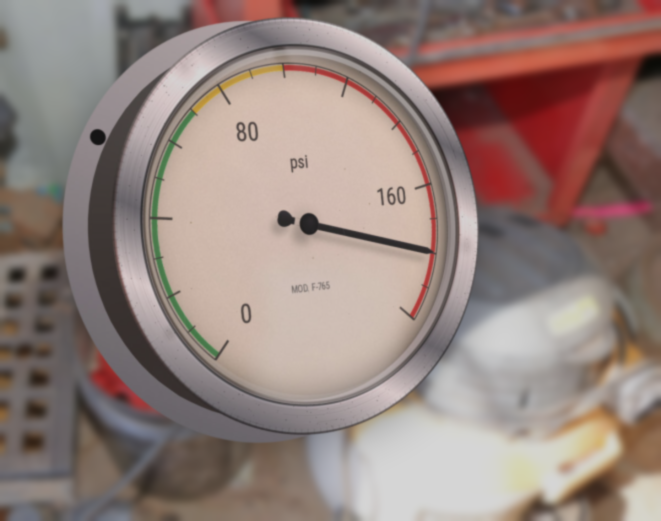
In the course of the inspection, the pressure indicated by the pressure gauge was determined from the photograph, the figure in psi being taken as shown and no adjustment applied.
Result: 180 psi
